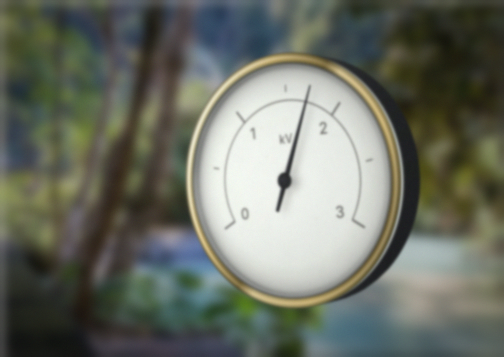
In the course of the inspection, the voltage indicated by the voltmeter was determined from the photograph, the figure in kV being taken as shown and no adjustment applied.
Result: 1.75 kV
